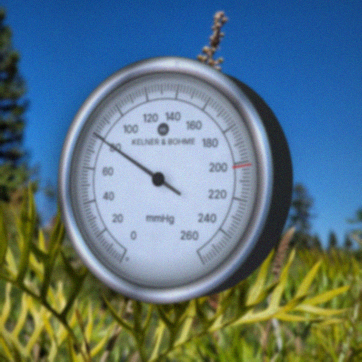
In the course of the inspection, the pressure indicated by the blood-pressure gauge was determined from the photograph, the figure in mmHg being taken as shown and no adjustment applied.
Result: 80 mmHg
